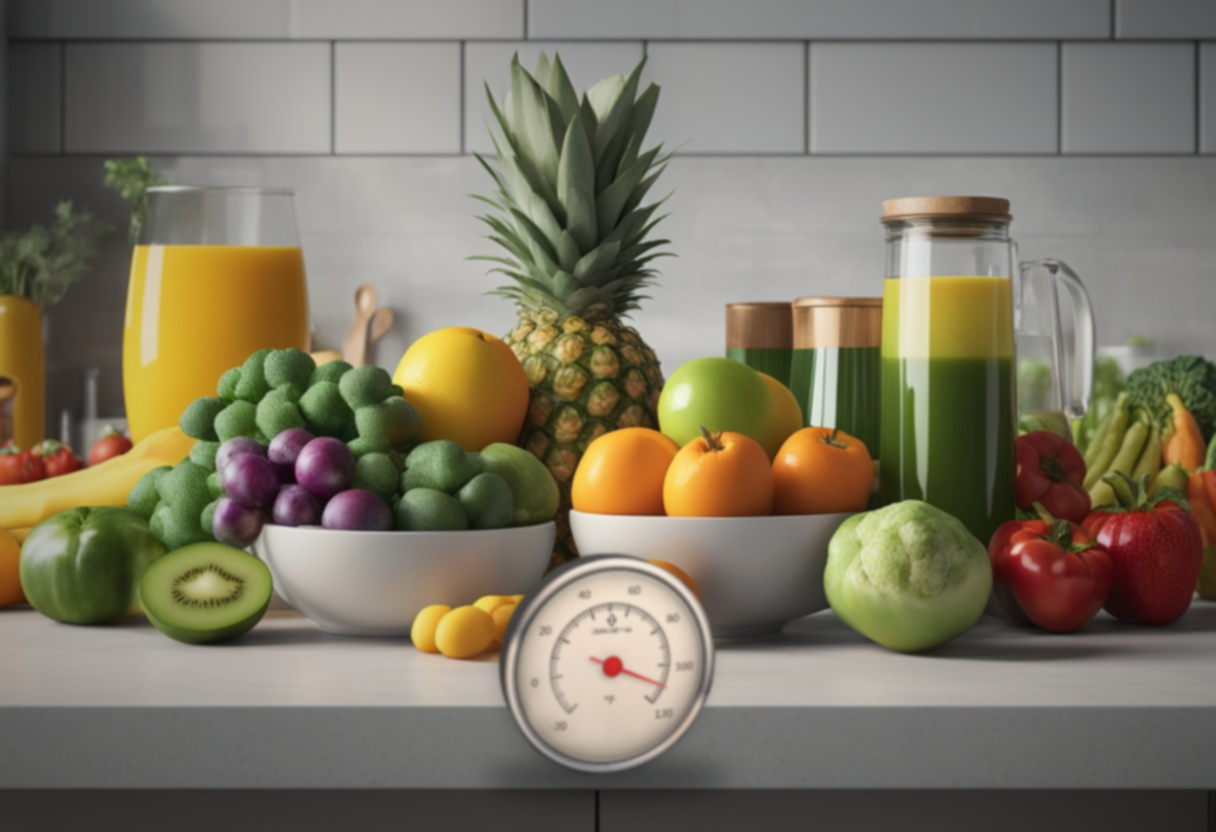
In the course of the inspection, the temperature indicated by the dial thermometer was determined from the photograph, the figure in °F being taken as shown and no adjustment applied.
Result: 110 °F
